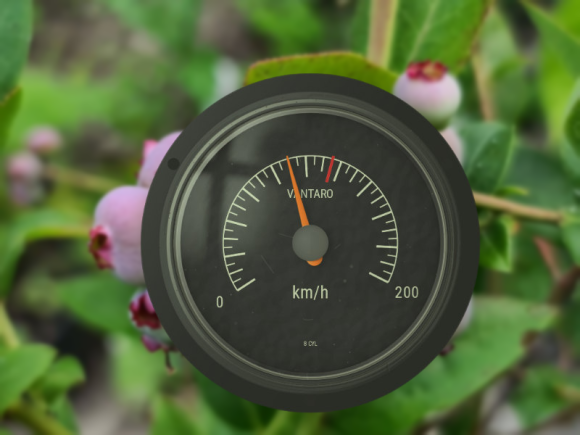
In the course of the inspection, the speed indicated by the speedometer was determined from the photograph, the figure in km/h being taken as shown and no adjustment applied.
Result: 90 km/h
